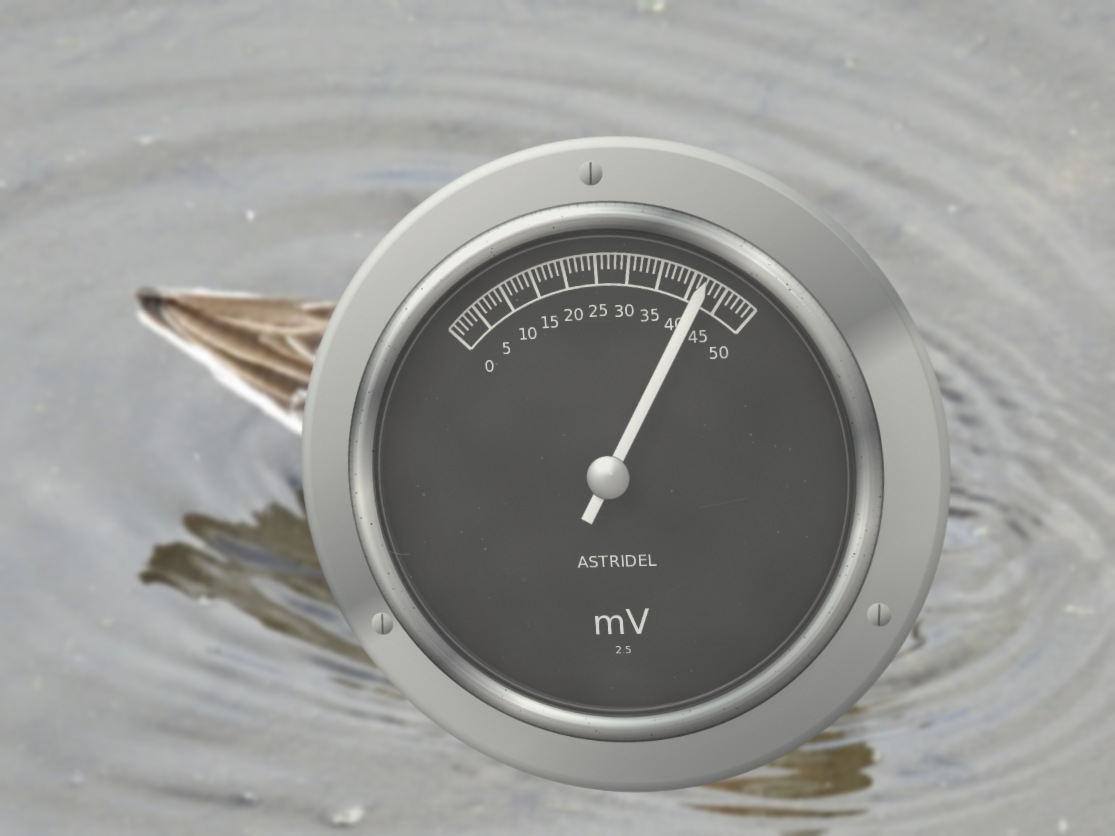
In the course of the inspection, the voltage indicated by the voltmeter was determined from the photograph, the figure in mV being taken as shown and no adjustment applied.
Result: 42 mV
